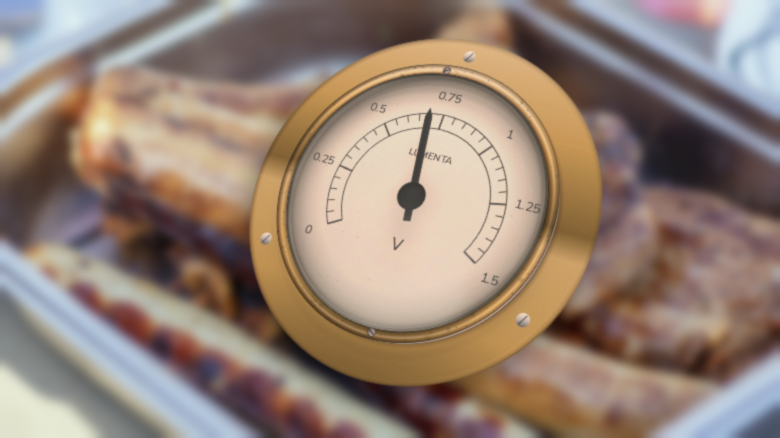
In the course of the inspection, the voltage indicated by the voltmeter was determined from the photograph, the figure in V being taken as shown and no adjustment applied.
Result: 0.7 V
